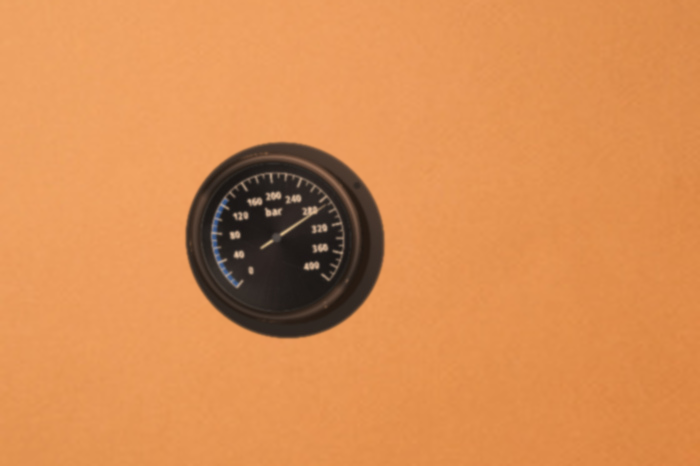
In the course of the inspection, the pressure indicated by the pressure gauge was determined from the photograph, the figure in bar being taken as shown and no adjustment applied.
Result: 290 bar
